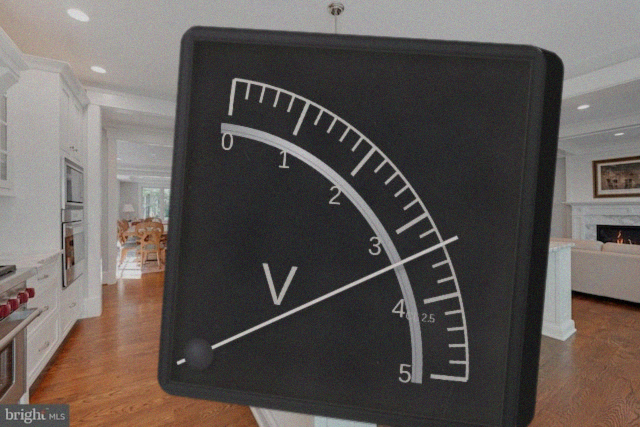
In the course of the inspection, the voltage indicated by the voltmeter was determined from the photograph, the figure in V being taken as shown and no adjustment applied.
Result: 3.4 V
